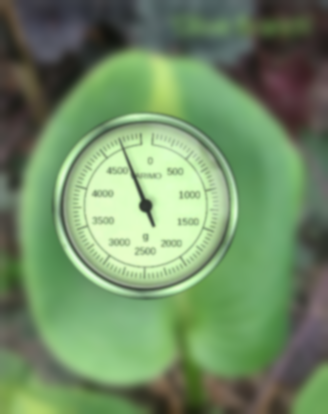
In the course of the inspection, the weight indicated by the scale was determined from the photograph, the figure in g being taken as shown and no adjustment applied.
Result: 4750 g
